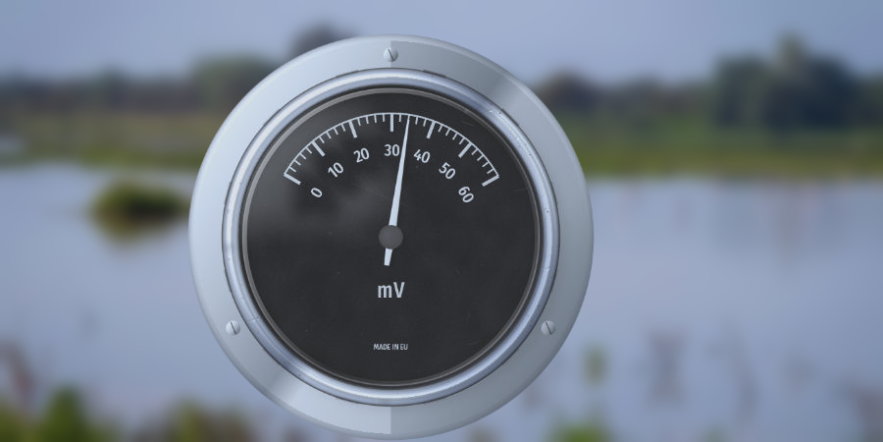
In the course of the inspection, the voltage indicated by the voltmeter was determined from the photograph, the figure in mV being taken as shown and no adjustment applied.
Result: 34 mV
